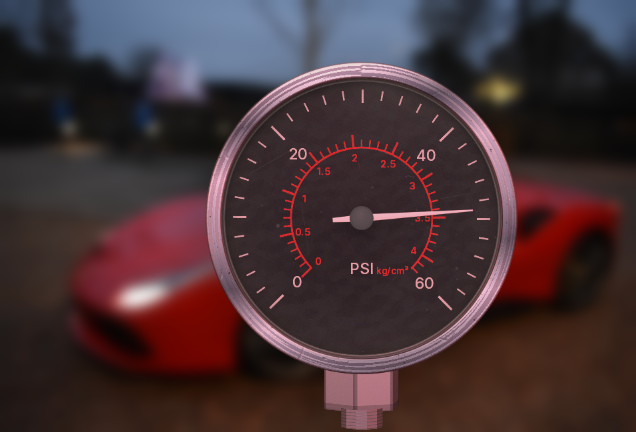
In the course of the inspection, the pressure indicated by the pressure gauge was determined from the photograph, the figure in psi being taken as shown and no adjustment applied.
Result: 49 psi
